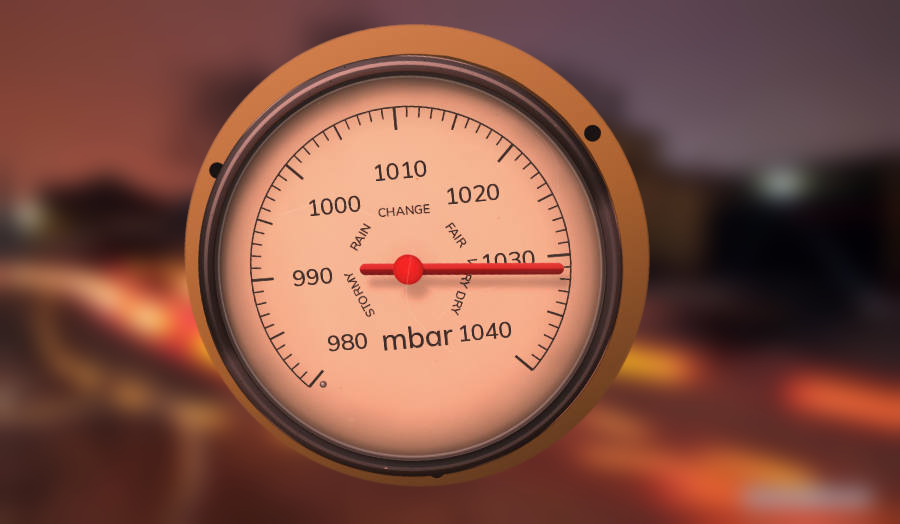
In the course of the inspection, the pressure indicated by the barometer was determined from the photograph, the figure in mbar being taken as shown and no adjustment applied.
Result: 1031 mbar
